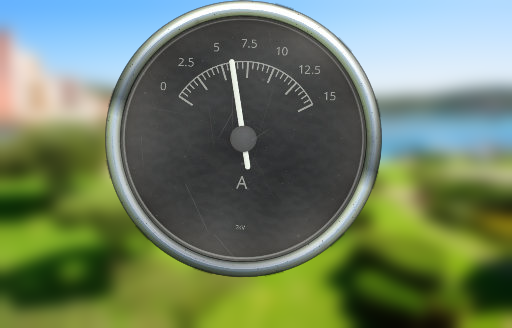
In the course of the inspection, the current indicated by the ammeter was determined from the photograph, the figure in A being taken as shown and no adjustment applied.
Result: 6 A
